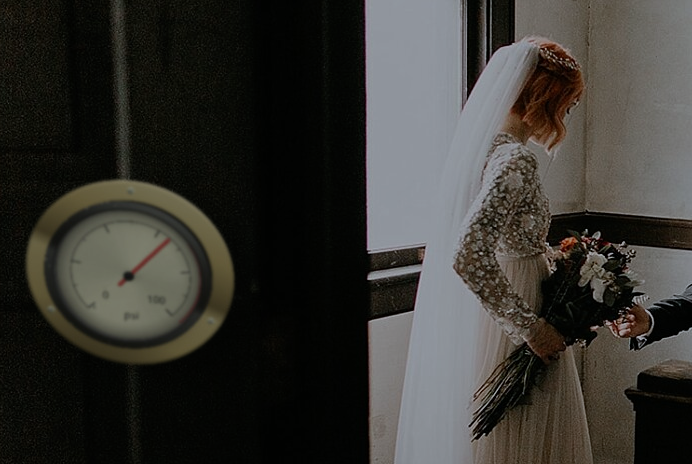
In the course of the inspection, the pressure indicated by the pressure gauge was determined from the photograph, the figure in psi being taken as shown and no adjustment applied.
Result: 65 psi
